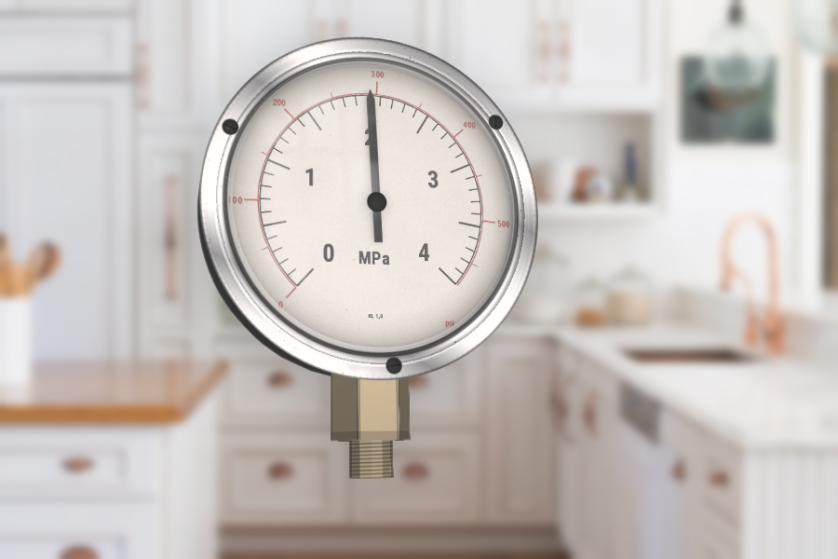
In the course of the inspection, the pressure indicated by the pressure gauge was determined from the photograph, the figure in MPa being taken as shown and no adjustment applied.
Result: 2 MPa
